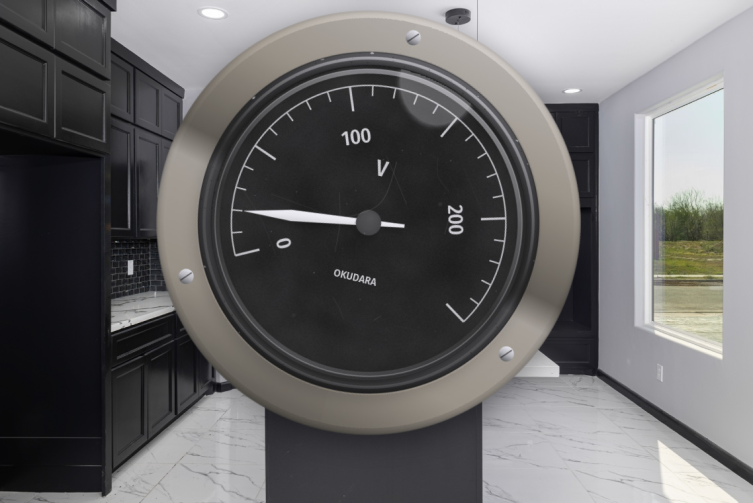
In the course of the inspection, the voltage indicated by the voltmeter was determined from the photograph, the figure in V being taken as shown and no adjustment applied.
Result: 20 V
